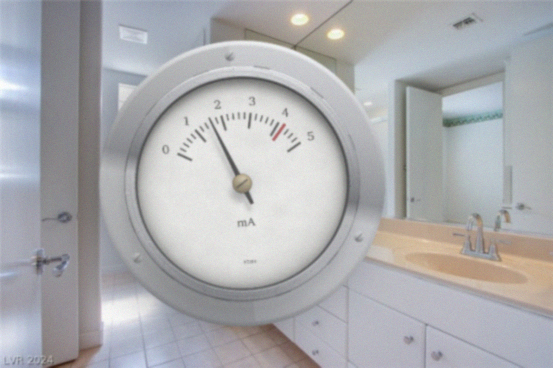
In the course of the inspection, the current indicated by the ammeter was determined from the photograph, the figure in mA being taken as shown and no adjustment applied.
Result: 1.6 mA
